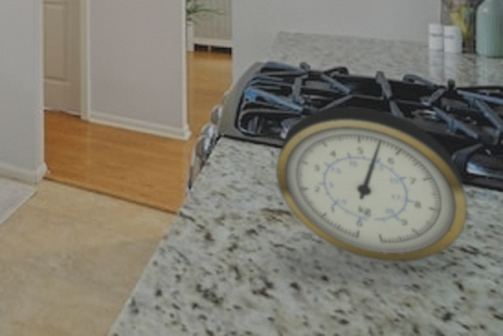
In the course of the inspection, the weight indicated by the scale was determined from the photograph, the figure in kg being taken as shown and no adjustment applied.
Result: 5.5 kg
